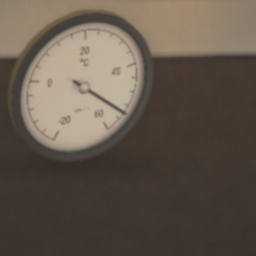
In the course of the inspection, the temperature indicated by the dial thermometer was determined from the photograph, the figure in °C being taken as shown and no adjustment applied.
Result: 54 °C
